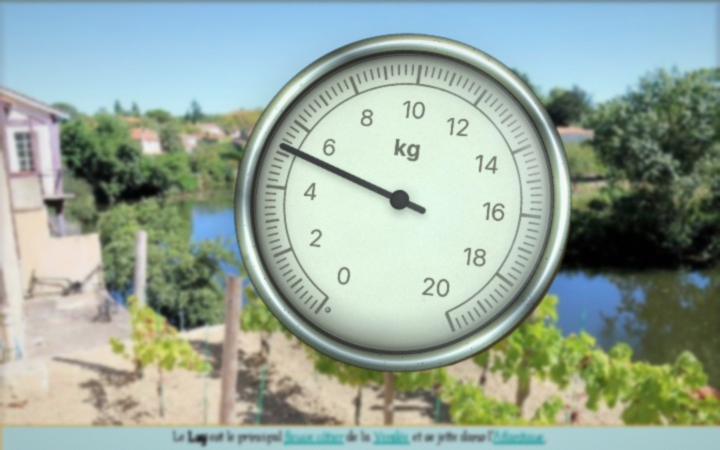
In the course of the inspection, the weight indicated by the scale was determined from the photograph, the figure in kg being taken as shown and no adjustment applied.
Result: 5.2 kg
